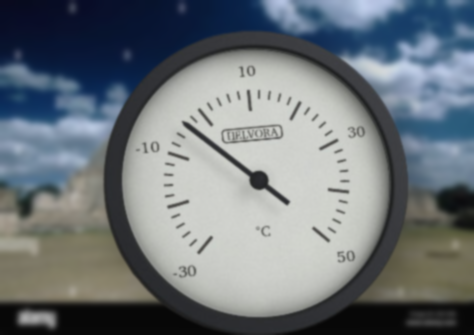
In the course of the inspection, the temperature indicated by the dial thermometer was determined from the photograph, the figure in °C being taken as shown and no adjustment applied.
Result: -4 °C
